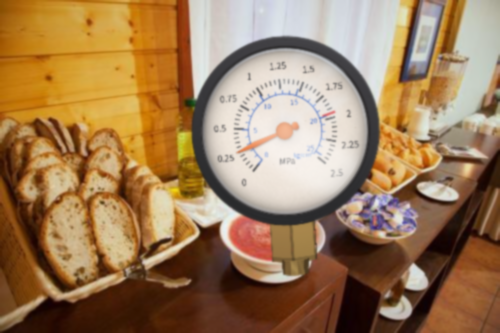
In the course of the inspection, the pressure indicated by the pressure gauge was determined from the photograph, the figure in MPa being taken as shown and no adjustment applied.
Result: 0.25 MPa
